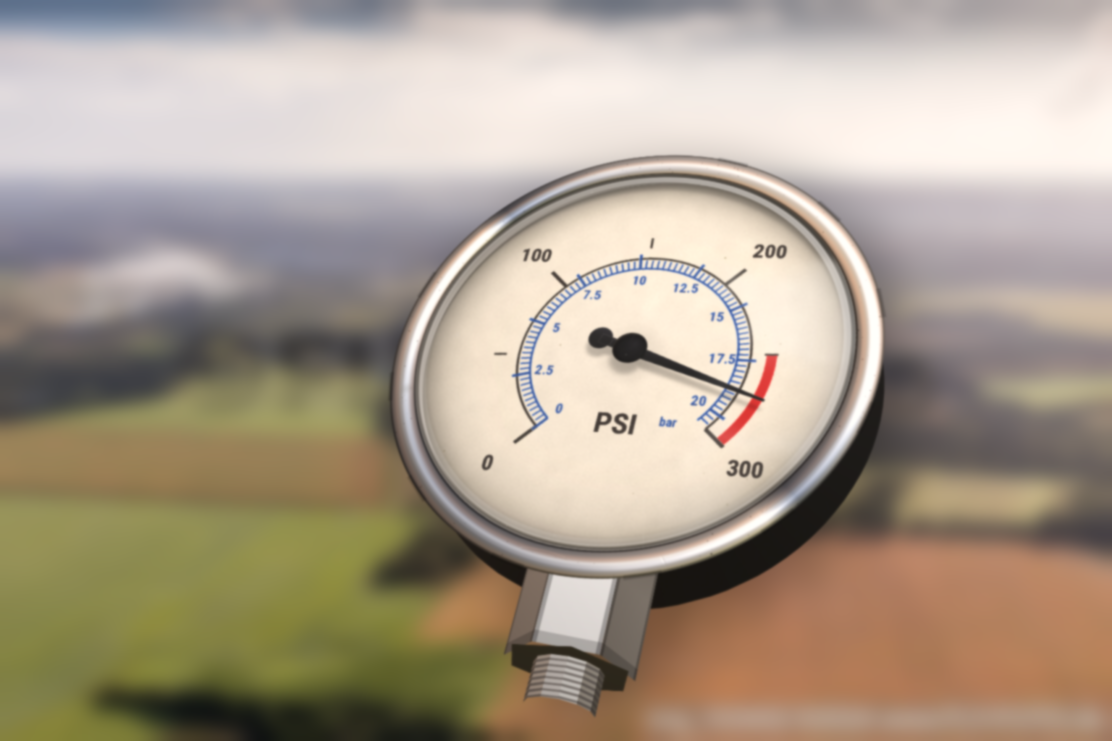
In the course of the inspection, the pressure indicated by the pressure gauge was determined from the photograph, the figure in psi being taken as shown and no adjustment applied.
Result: 275 psi
